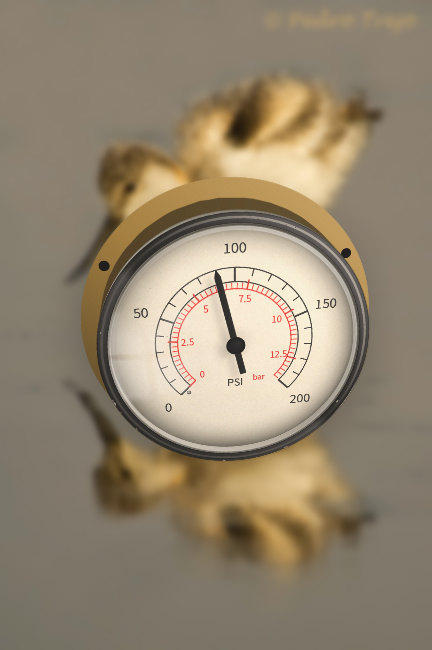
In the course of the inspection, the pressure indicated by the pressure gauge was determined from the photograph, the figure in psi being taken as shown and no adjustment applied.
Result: 90 psi
